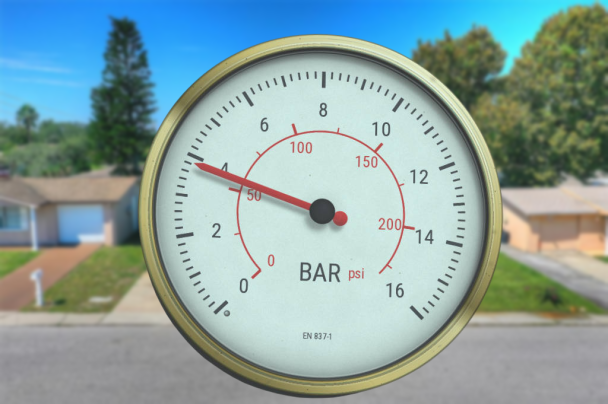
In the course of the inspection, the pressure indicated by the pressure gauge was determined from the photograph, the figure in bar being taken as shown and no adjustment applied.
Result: 3.8 bar
